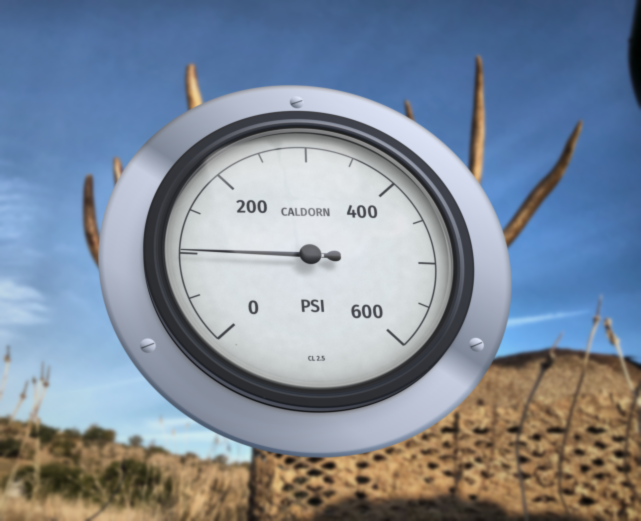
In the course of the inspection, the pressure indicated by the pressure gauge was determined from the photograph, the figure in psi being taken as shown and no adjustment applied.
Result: 100 psi
